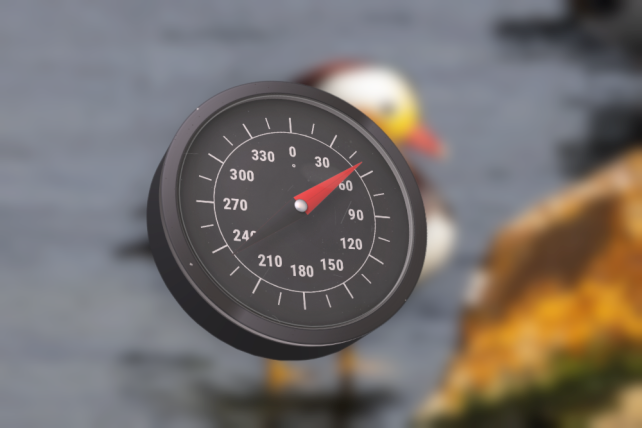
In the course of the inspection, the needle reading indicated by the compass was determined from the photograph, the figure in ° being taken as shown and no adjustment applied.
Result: 52.5 °
